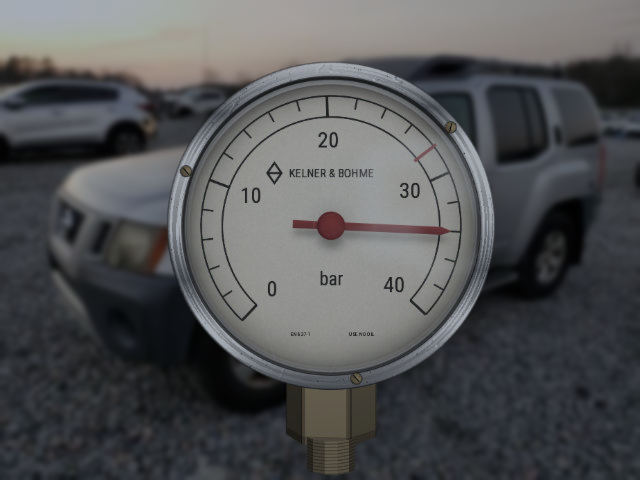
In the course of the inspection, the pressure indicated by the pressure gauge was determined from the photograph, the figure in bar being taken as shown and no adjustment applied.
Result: 34 bar
